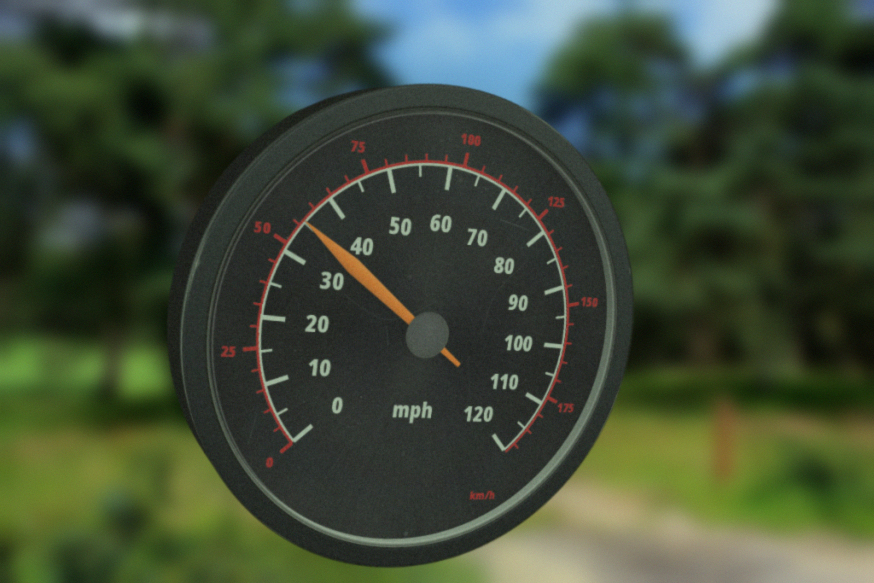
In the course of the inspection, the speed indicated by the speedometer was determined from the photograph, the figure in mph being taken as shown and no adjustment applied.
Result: 35 mph
